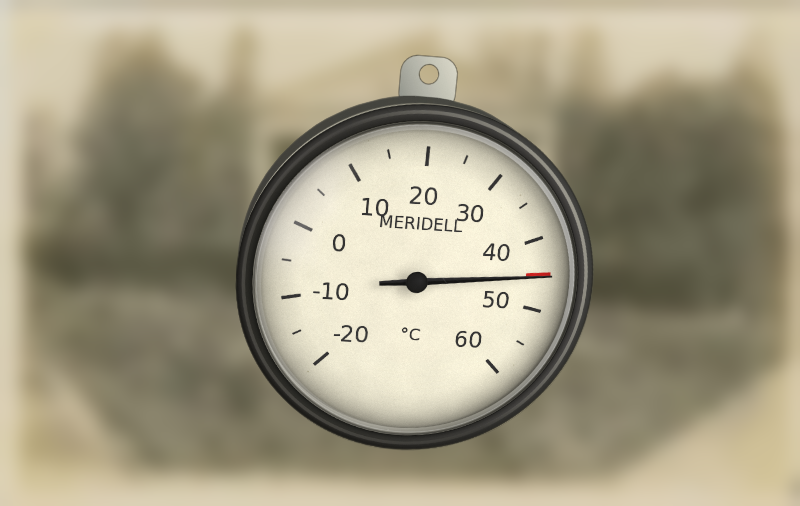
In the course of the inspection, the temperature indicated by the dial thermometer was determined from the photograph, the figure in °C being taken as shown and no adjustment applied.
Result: 45 °C
